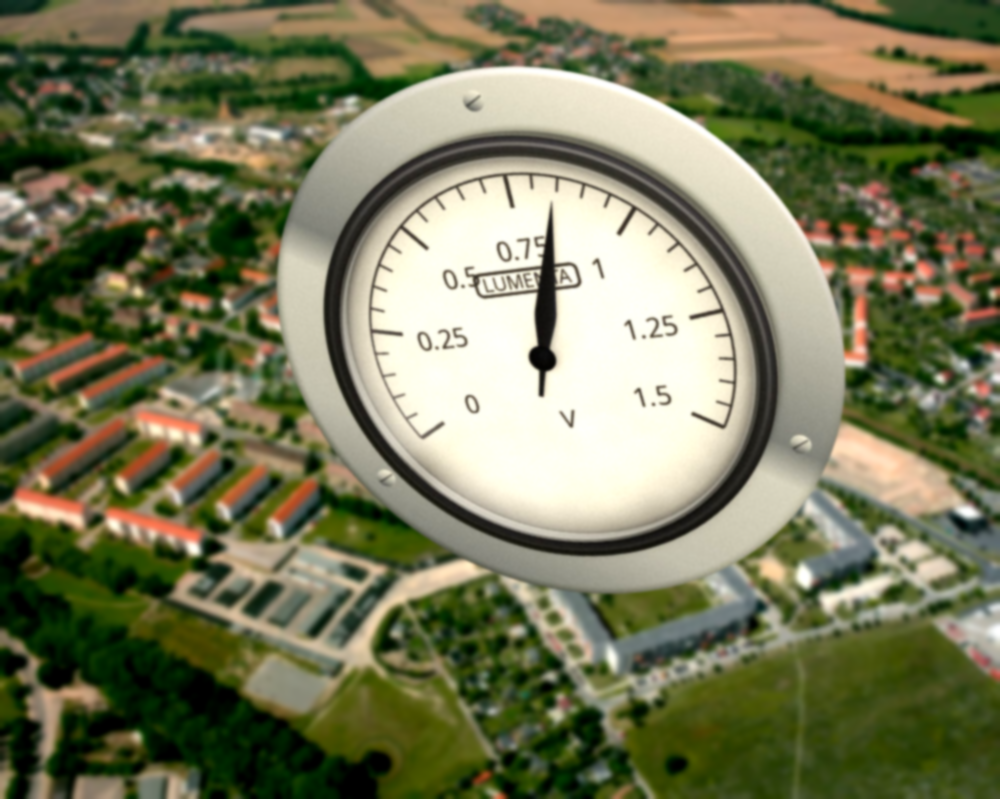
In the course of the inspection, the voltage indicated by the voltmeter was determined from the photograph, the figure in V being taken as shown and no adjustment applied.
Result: 0.85 V
